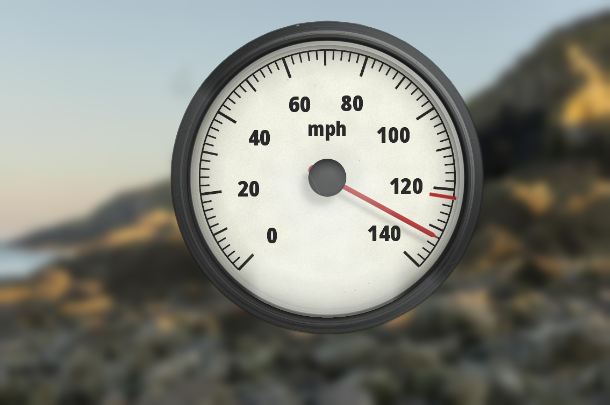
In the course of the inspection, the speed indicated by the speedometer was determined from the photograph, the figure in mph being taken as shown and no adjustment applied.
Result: 132 mph
